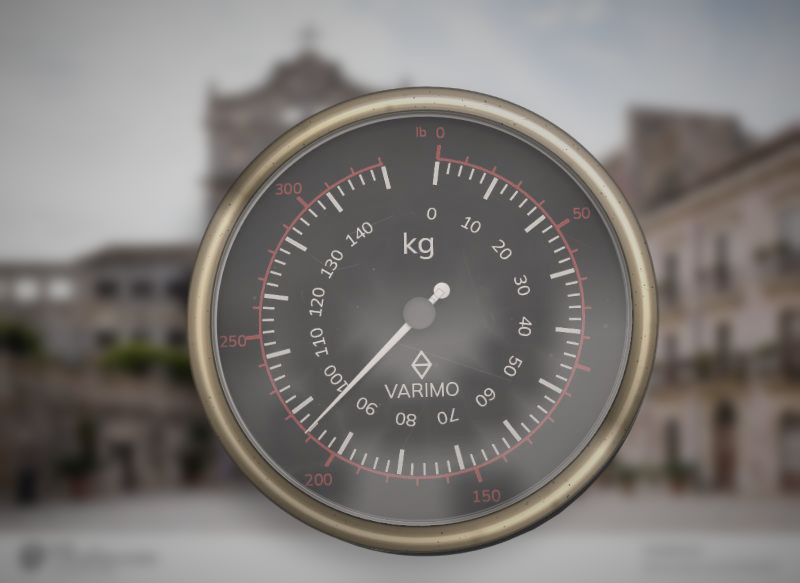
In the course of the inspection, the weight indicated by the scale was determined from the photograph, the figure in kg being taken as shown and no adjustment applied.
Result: 96 kg
